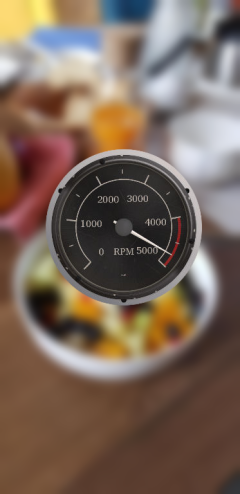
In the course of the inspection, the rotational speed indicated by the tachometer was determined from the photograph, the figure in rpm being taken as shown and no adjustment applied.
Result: 4750 rpm
